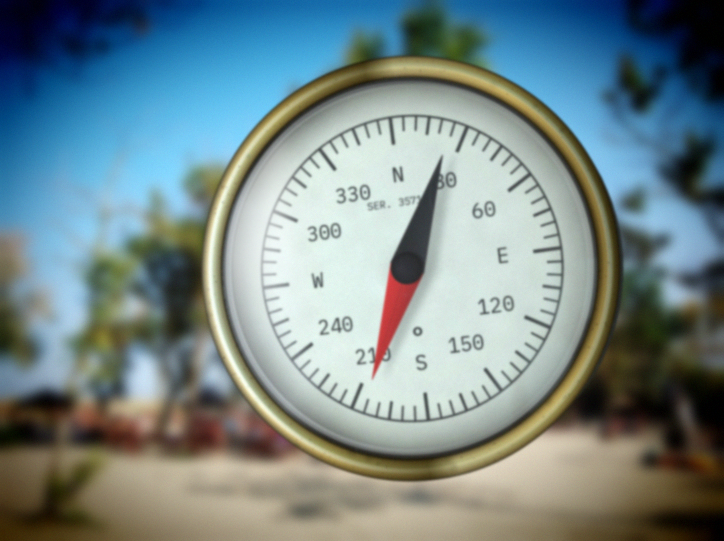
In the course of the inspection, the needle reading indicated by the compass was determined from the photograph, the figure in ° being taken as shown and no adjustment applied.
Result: 205 °
